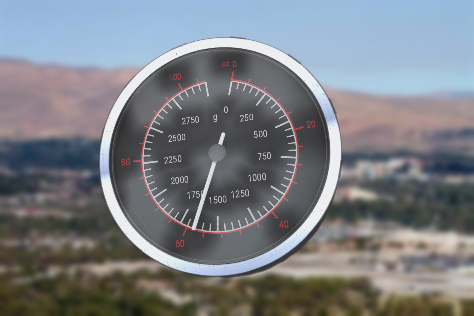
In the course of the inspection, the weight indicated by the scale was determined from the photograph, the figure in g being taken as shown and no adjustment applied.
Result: 1650 g
